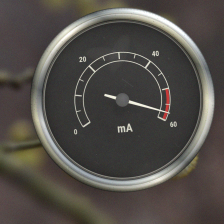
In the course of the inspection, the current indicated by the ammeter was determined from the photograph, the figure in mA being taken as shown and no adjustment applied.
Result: 57.5 mA
